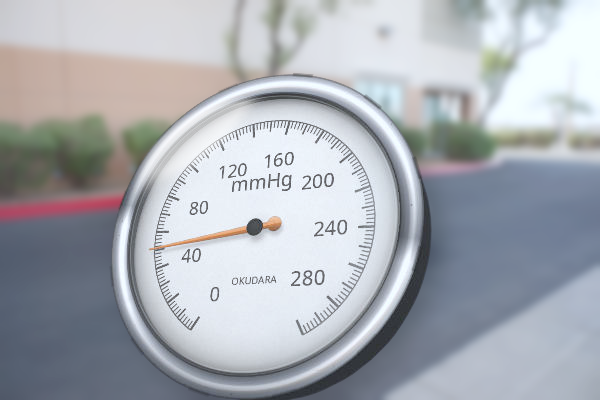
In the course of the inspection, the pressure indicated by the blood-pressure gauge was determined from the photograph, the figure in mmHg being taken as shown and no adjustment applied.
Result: 50 mmHg
